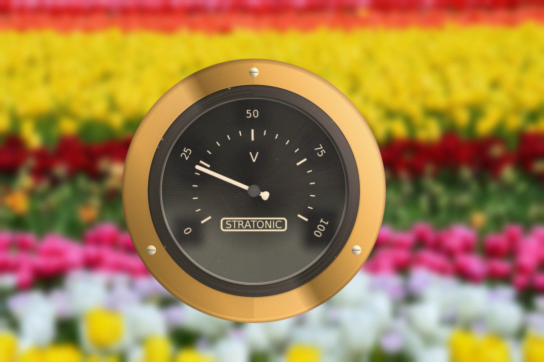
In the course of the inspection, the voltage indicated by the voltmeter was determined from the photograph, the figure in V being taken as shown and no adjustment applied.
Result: 22.5 V
